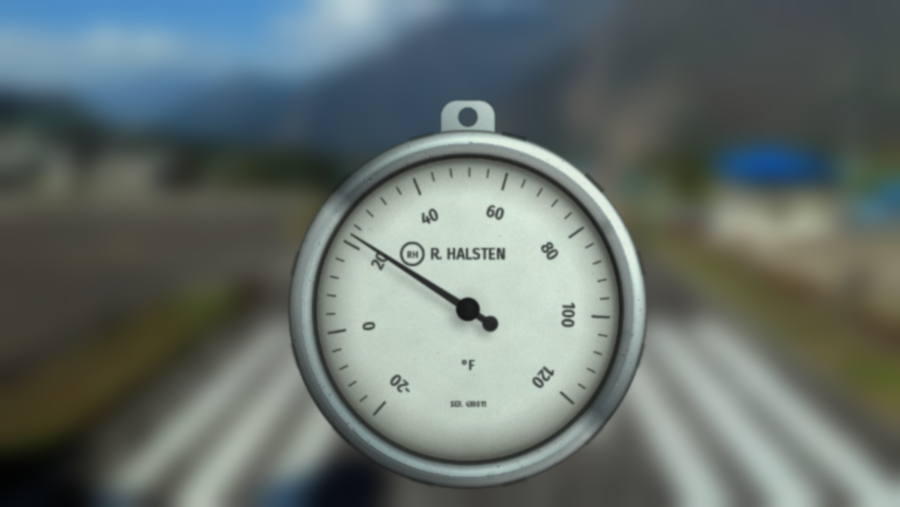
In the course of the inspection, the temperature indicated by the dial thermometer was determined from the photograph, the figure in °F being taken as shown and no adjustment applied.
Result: 22 °F
